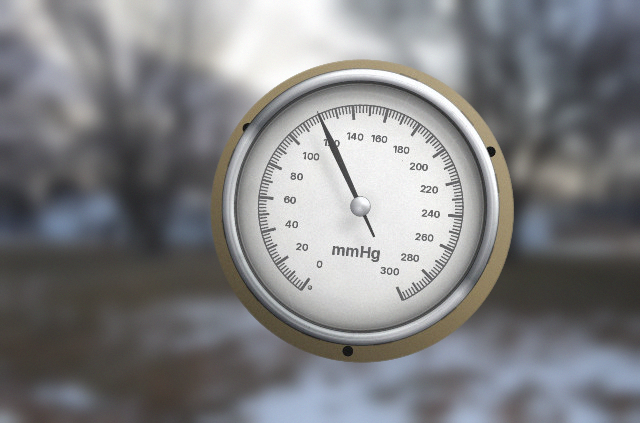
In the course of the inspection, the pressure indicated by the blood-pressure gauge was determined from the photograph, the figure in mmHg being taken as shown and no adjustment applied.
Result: 120 mmHg
